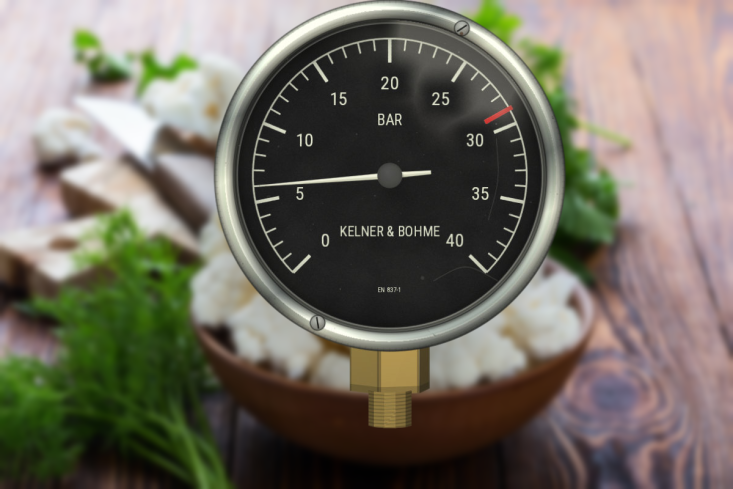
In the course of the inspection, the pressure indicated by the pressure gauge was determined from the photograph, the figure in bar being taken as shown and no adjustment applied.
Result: 6 bar
